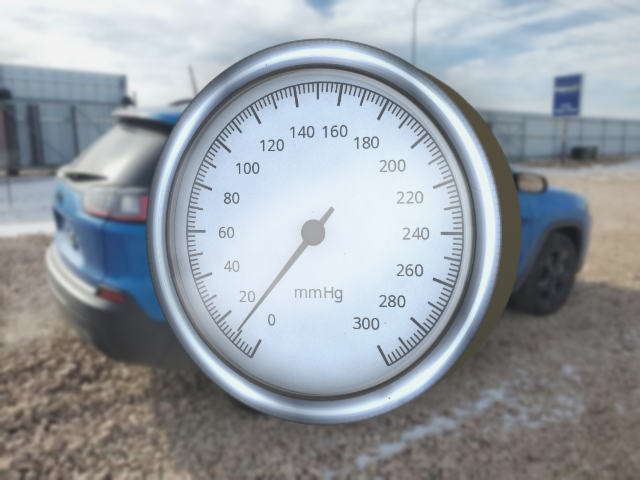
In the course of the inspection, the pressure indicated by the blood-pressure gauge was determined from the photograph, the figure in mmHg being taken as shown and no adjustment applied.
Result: 10 mmHg
